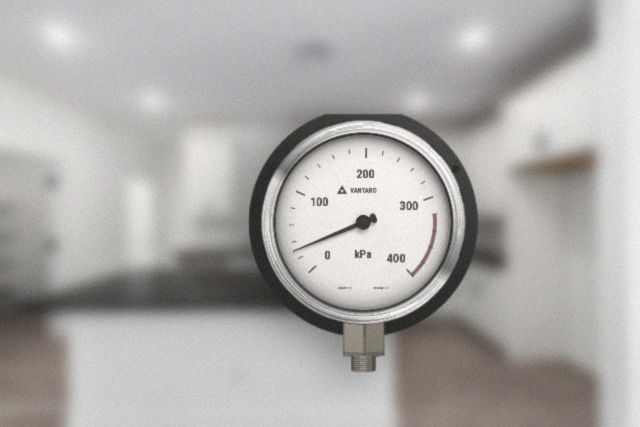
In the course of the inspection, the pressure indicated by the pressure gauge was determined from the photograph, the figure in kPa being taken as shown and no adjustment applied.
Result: 30 kPa
